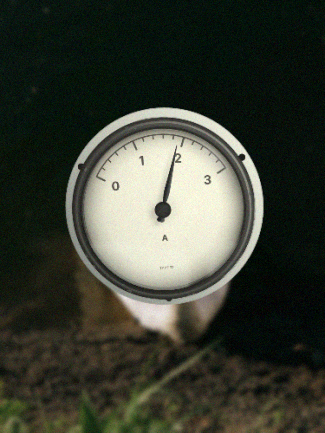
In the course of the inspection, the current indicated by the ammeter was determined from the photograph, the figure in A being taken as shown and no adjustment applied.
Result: 1.9 A
